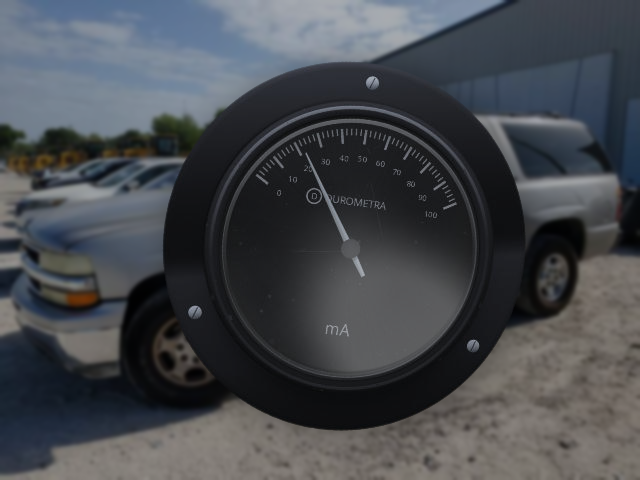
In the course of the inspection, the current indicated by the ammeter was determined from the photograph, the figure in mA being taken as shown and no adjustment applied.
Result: 22 mA
